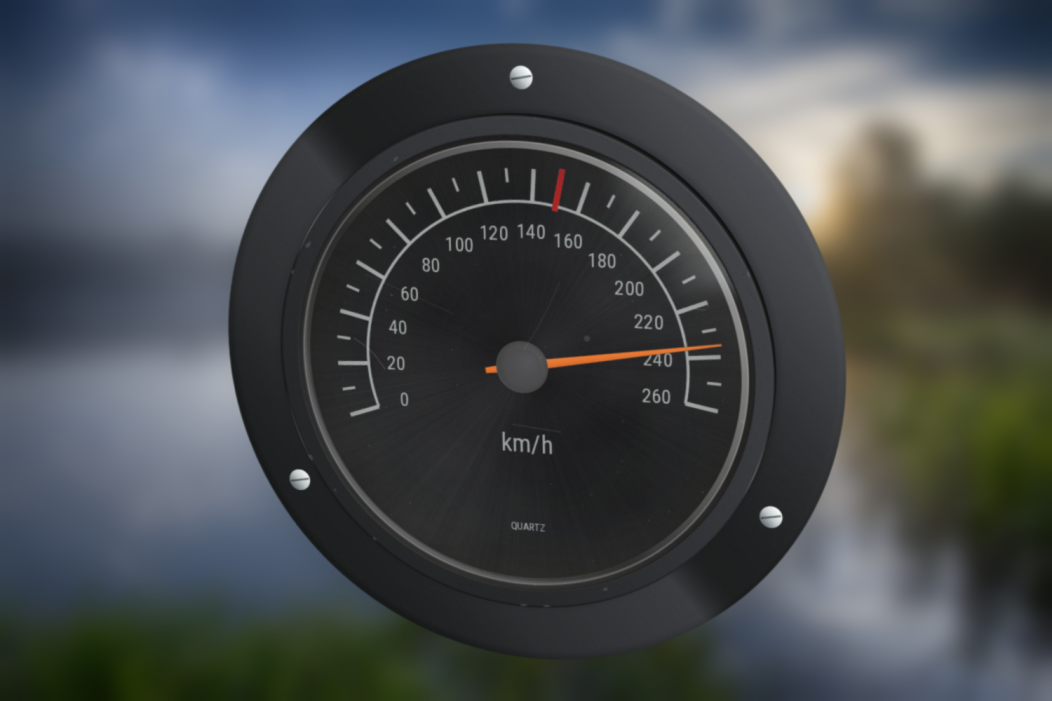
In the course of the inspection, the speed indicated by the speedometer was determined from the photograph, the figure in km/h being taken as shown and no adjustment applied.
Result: 235 km/h
